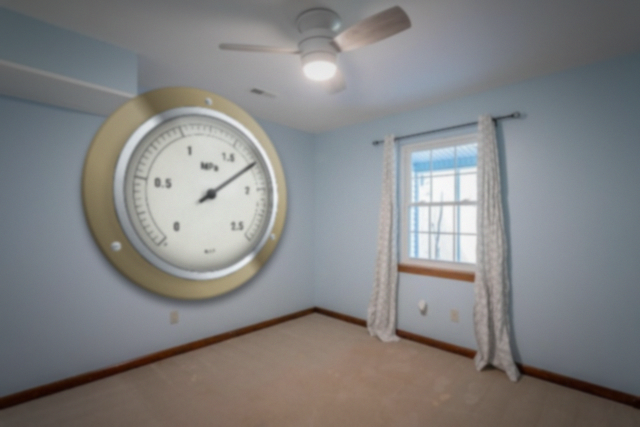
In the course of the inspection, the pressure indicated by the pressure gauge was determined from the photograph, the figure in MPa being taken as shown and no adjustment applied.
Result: 1.75 MPa
